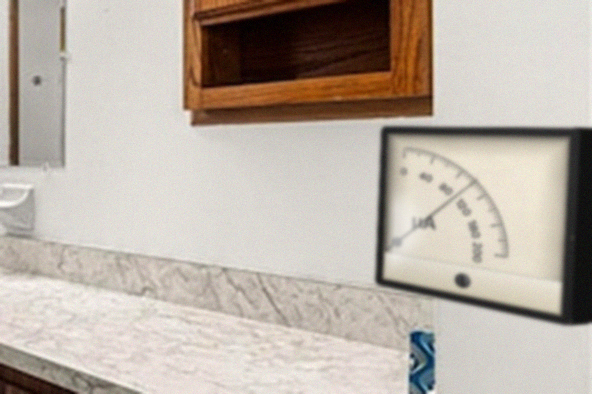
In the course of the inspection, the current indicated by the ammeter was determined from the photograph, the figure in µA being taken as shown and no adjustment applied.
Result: 100 µA
